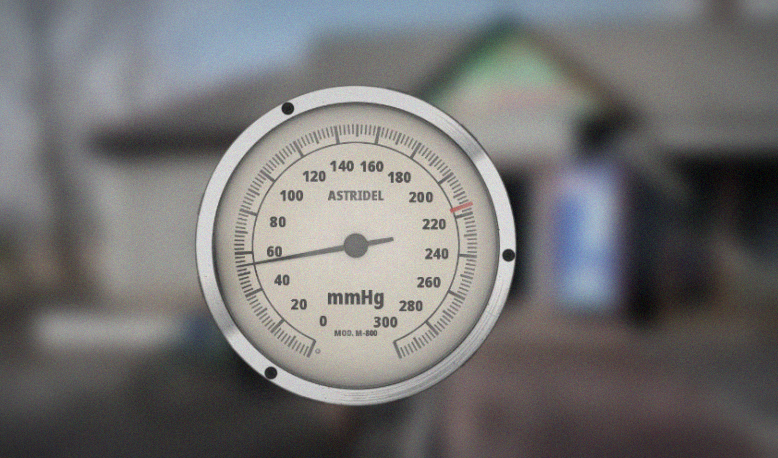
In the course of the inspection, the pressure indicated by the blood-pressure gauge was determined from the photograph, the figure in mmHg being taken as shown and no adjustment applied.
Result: 54 mmHg
